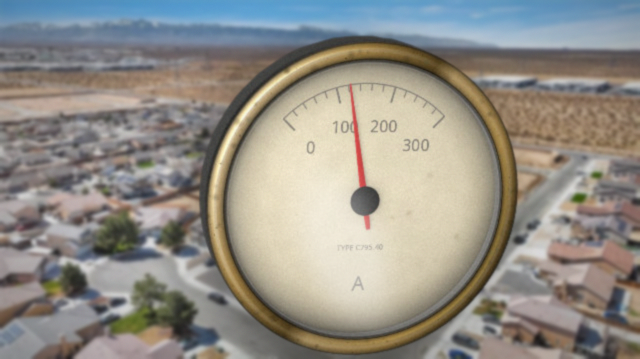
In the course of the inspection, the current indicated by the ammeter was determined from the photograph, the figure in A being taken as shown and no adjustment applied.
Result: 120 A
